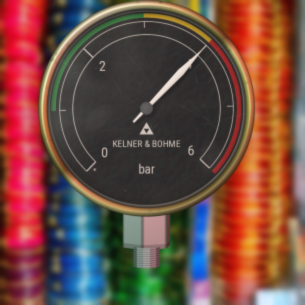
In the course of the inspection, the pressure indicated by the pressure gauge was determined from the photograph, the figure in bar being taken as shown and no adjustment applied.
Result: 4 bar
